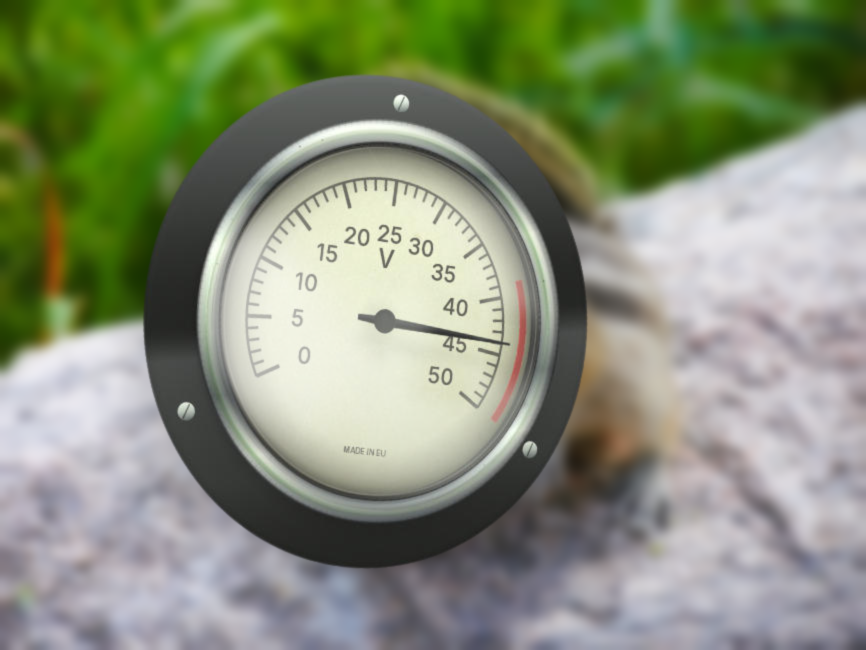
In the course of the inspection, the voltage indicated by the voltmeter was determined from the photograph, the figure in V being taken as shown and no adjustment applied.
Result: 44 V
